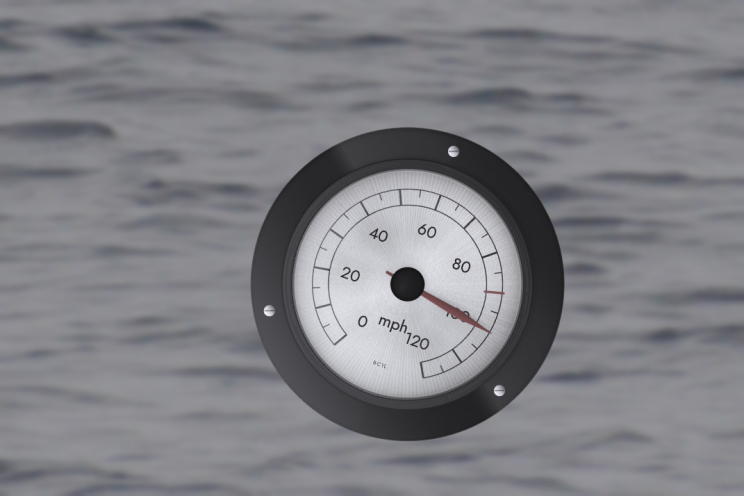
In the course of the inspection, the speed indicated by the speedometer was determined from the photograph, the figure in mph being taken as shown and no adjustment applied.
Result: 100 mph
